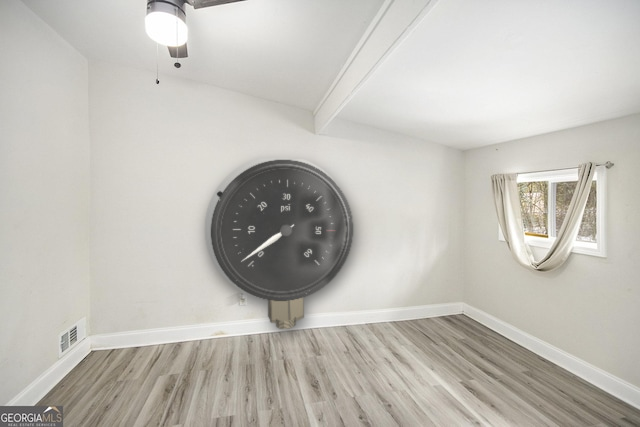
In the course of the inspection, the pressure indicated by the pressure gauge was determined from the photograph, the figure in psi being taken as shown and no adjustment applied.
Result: 2 psi
